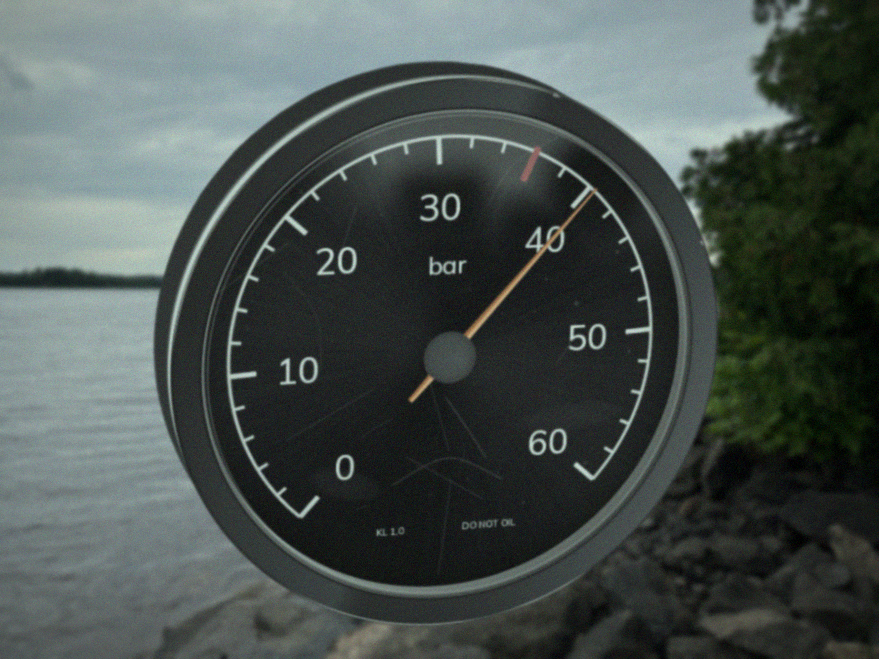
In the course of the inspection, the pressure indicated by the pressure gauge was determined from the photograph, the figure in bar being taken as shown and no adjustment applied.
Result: 40 bar
